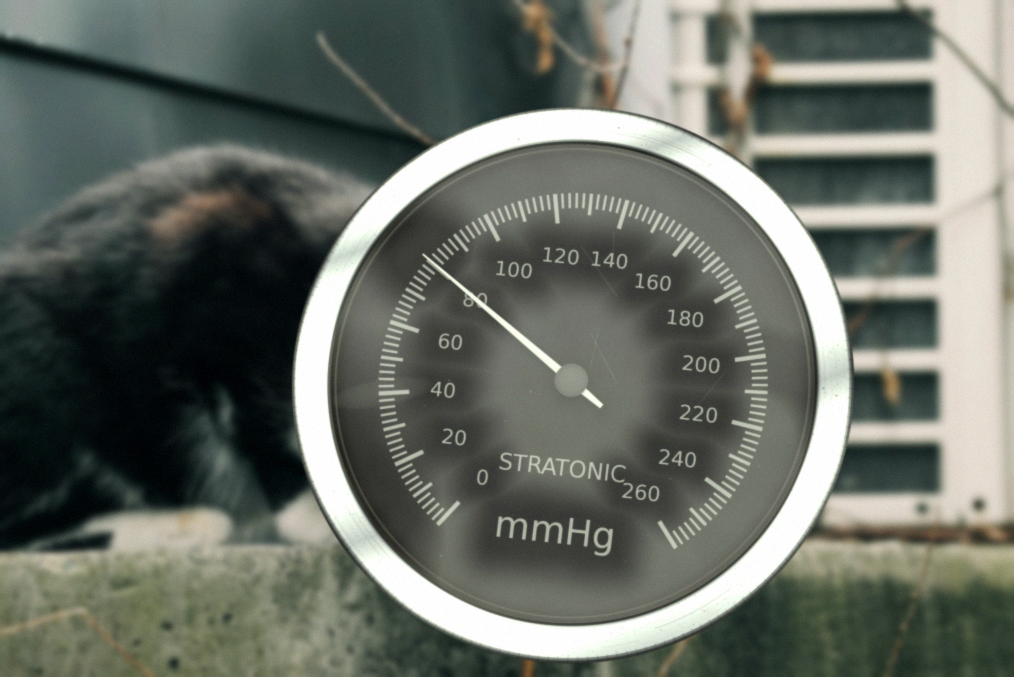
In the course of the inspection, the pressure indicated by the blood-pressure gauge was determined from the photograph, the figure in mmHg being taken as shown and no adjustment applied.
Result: 80 mmHg
